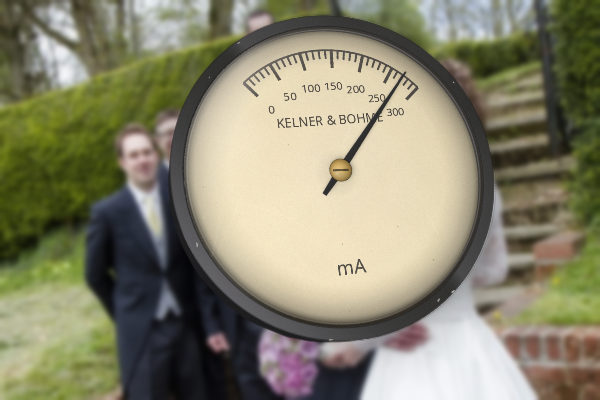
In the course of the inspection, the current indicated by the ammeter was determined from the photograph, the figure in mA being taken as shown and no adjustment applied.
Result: 270 mA
